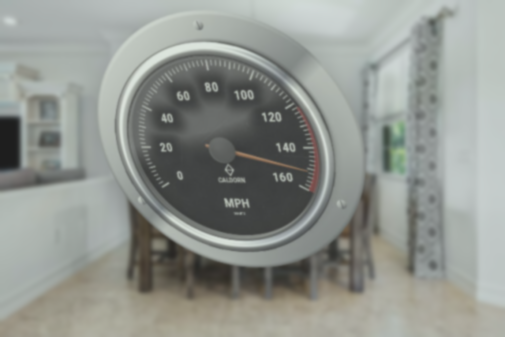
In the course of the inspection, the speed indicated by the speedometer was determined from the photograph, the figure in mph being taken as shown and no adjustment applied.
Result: 150 mph
